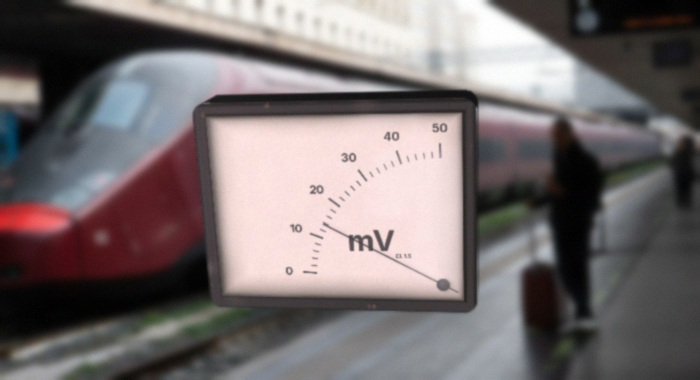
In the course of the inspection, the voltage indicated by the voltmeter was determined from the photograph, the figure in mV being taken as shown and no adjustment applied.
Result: 14 mV
